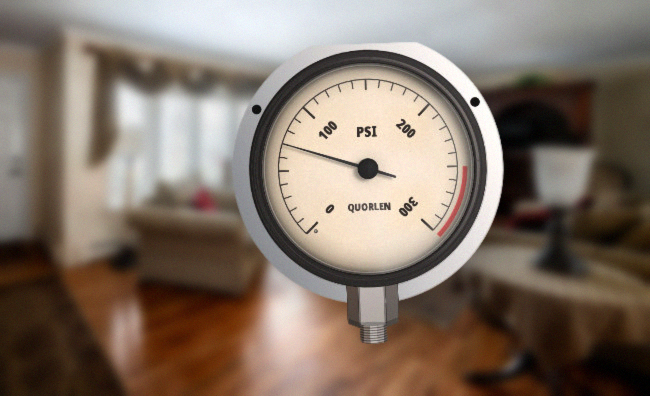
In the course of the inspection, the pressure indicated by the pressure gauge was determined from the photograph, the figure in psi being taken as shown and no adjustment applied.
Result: 70 psi
